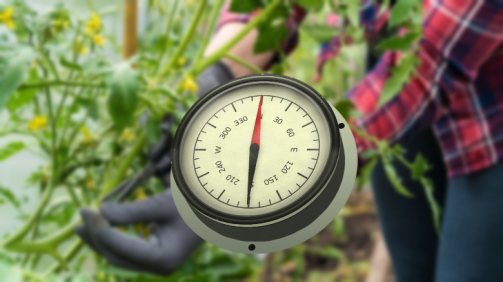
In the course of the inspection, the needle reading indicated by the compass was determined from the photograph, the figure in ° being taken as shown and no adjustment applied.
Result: 0 °
